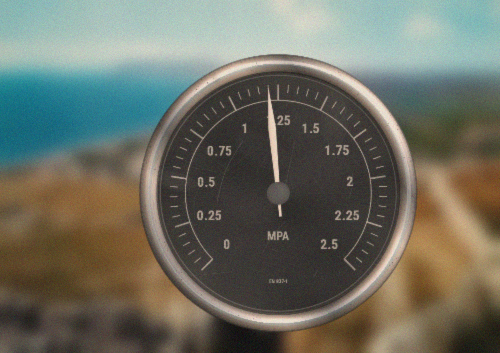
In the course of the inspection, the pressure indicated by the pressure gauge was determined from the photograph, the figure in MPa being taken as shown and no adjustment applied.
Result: 1.2 MPa
